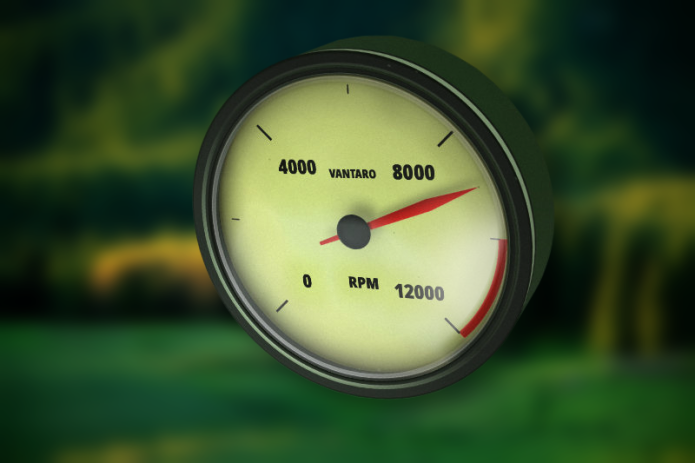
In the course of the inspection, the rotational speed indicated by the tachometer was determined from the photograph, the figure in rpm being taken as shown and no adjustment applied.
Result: 9000 rpm
